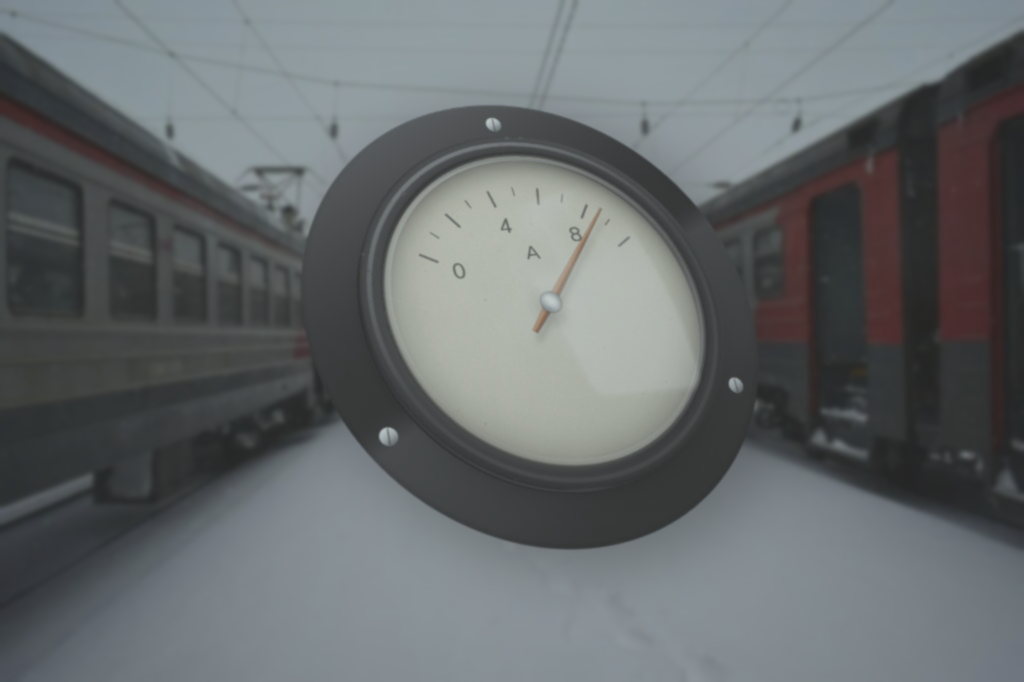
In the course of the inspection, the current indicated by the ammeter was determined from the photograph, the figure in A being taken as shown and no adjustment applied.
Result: 8.5 A
